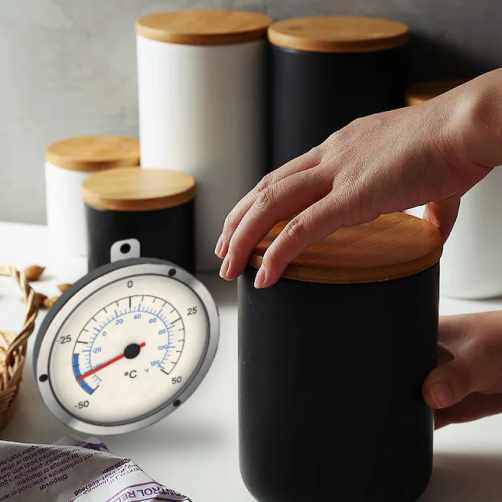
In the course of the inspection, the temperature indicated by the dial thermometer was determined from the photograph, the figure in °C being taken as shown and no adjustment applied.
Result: -40 °C
